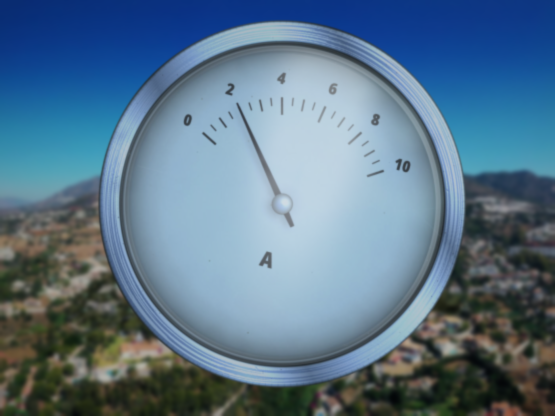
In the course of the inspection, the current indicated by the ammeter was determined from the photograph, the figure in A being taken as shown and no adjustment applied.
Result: 2 A
